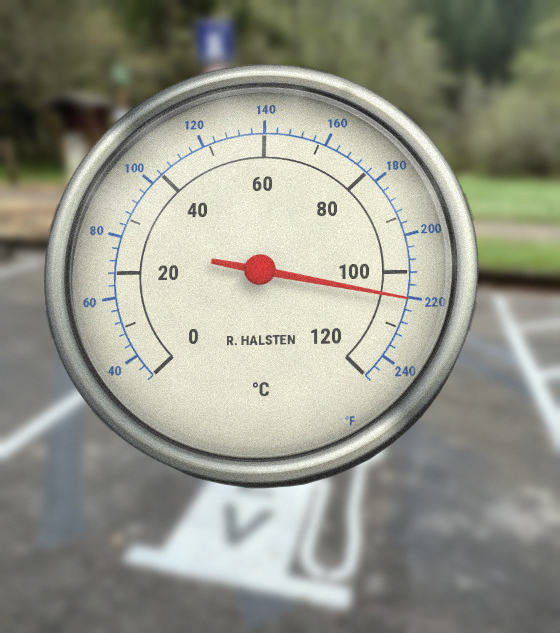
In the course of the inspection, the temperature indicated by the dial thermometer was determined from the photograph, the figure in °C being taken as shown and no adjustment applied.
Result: 105 °C
